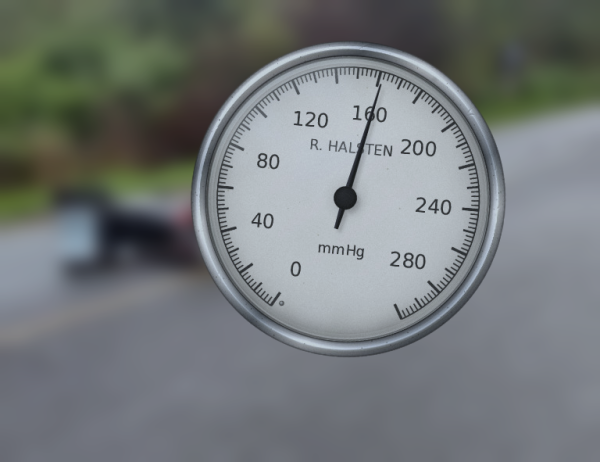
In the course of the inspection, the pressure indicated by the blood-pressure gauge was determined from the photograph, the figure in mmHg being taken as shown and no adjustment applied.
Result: 162 mmHg
